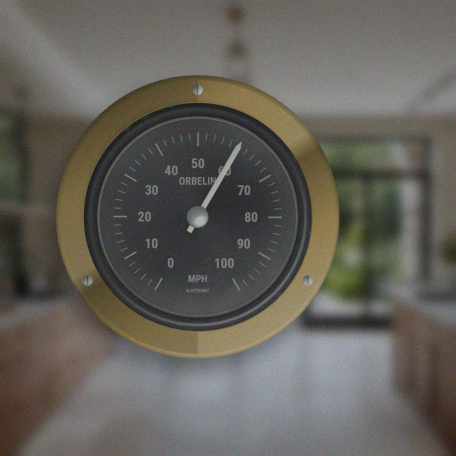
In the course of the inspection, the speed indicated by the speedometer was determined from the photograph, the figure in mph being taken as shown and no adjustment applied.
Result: 60 mph
